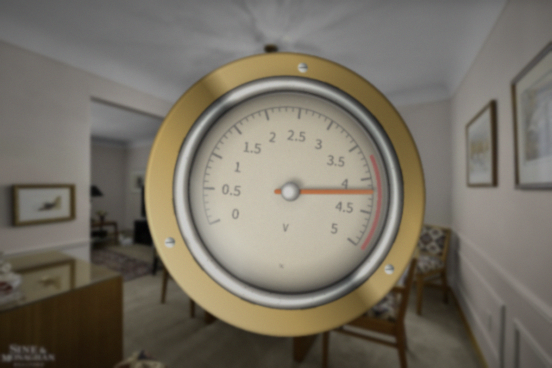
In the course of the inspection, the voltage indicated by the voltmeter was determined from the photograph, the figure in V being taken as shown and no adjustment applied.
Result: 4.2 V
